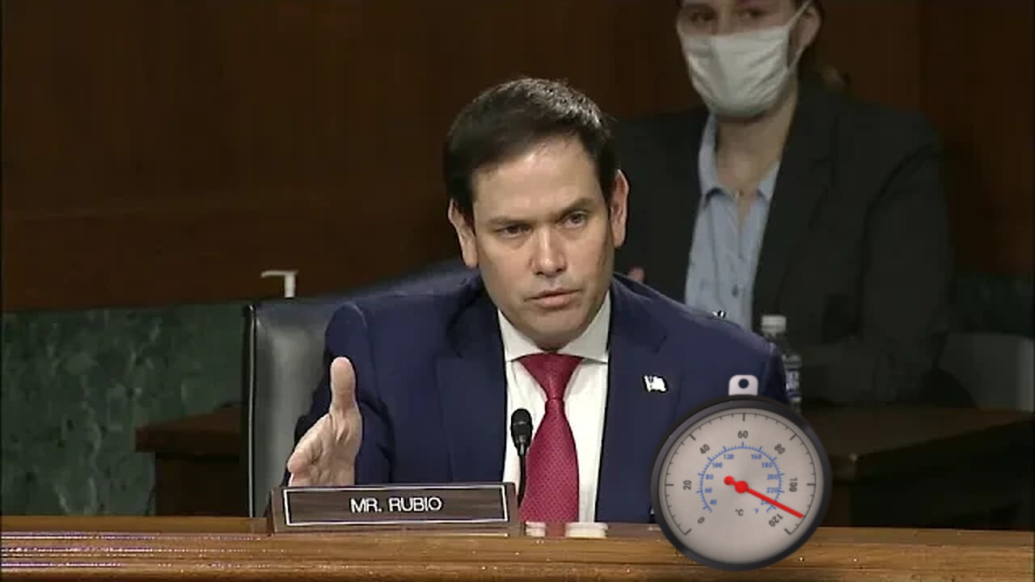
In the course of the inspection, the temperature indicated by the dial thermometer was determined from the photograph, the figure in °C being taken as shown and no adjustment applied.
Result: 112 °C
